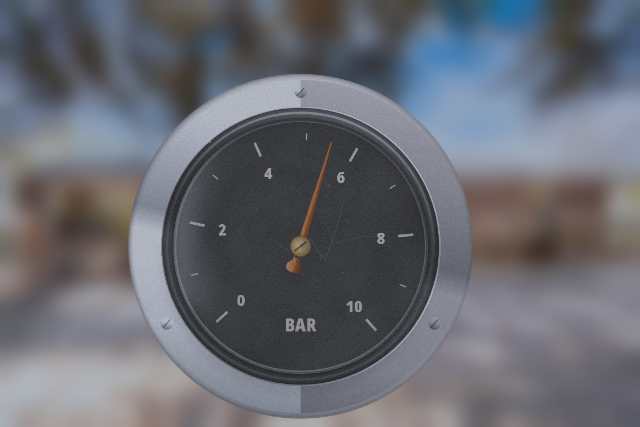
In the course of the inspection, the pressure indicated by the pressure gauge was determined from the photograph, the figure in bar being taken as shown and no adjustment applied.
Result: 5.5 bar
